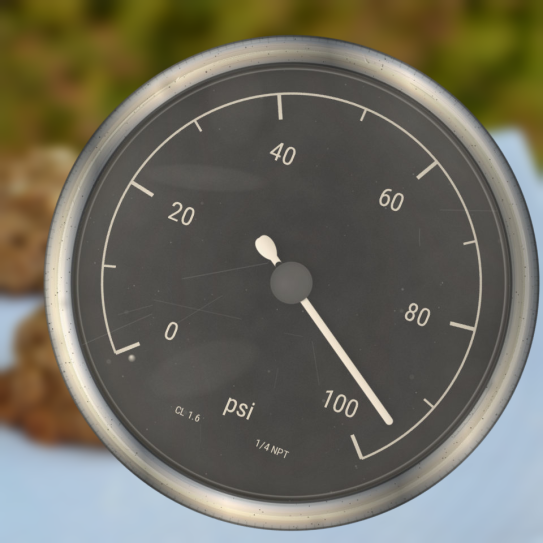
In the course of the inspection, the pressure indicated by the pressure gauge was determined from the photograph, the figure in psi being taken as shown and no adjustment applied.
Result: 95 psi
